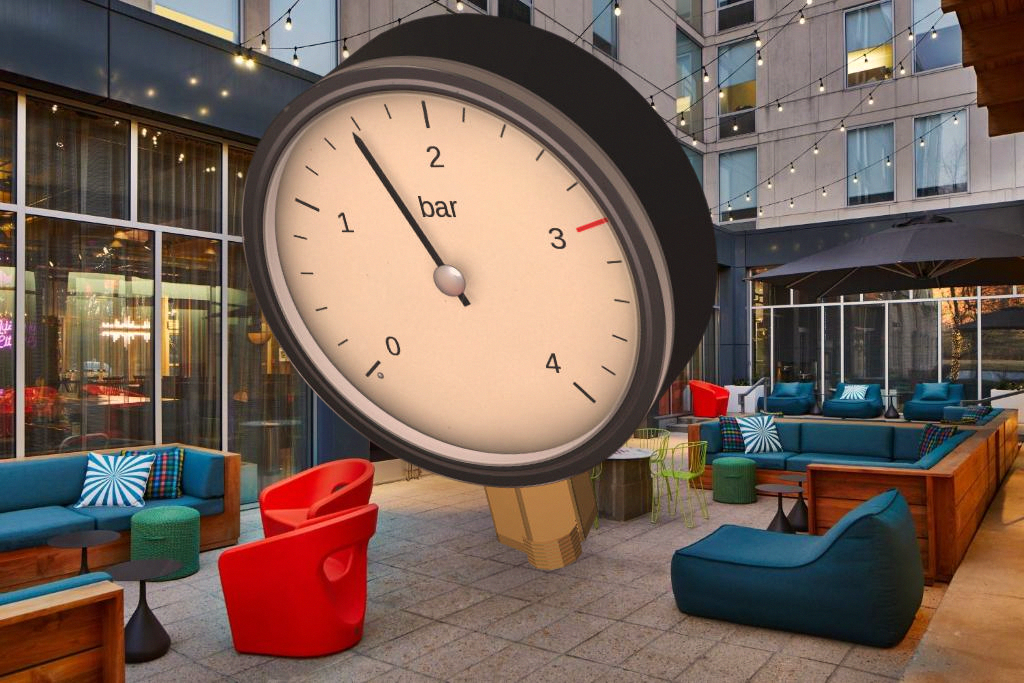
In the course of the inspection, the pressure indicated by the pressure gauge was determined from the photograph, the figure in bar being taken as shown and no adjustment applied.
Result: 1.6 bar
